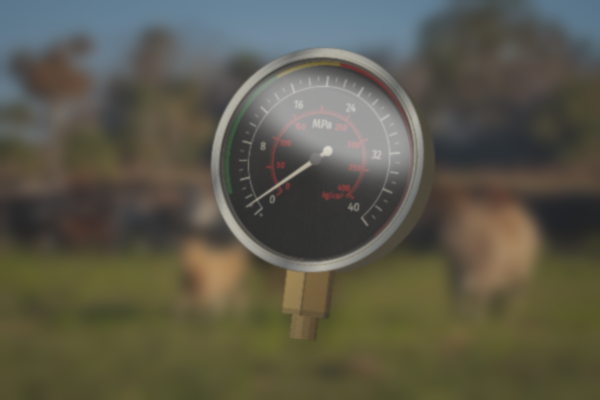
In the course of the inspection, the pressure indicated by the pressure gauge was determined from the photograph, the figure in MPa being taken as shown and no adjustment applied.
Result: 1 MPa
